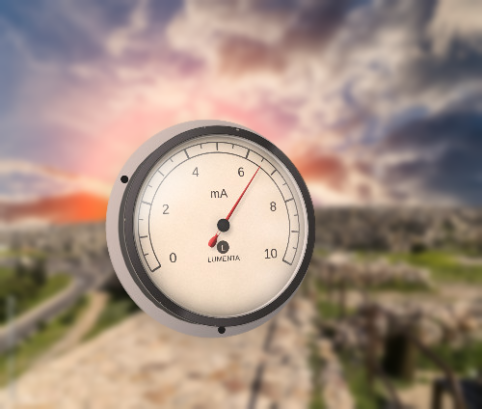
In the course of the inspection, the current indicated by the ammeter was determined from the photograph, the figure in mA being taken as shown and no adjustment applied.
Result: 6.5 mA
